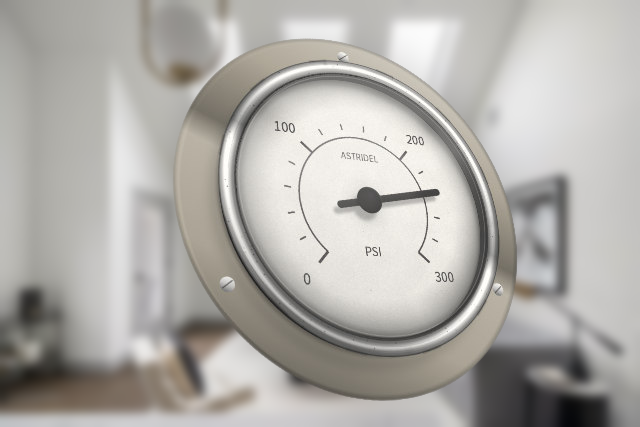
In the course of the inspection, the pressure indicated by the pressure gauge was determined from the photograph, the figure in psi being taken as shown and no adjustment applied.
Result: 240 psi
